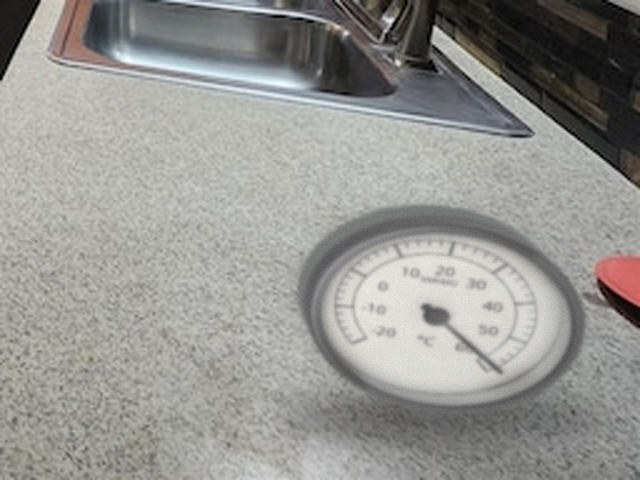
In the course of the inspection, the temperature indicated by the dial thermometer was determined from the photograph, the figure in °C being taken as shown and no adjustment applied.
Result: 58 °C
